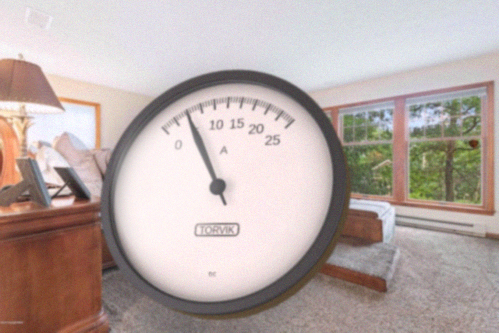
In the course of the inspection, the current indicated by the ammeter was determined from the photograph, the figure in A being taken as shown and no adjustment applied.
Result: 5 A
